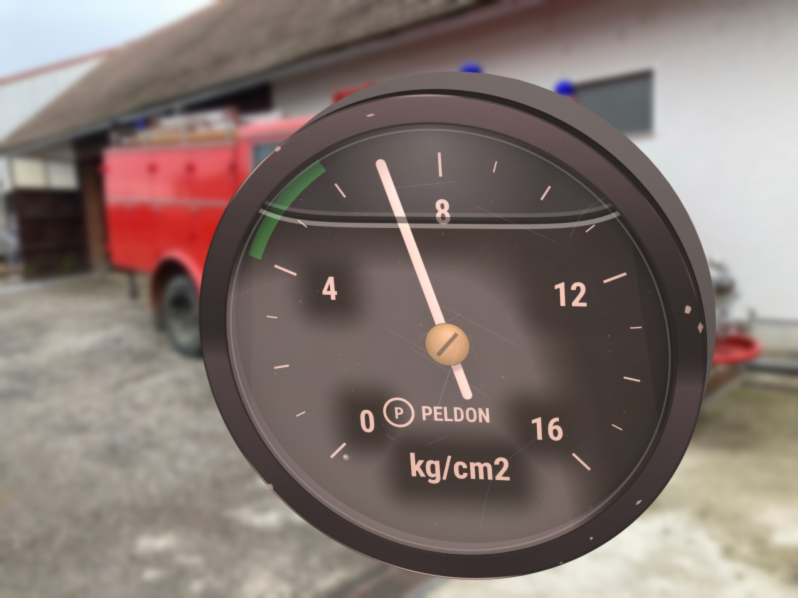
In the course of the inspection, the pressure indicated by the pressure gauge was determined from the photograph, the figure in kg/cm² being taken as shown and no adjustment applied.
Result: 7 kg/cm²
